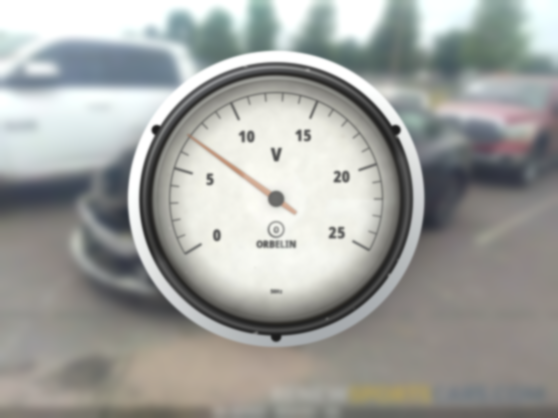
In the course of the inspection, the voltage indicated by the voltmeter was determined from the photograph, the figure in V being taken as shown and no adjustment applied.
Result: 7 V
